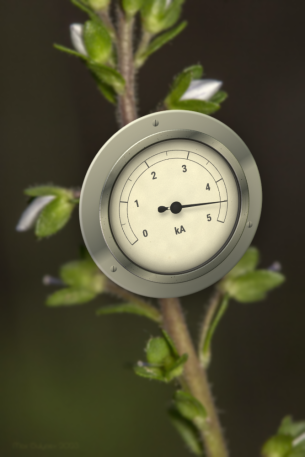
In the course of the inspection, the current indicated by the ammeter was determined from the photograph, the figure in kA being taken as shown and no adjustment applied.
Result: 4.5 kA
